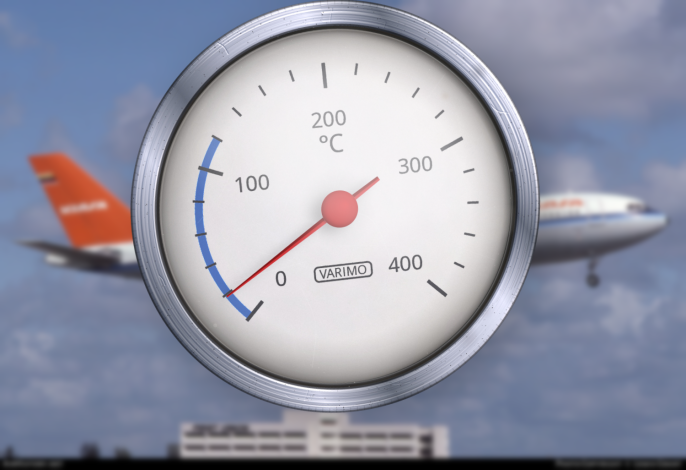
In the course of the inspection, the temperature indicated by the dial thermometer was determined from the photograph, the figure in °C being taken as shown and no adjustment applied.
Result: 20 °C
